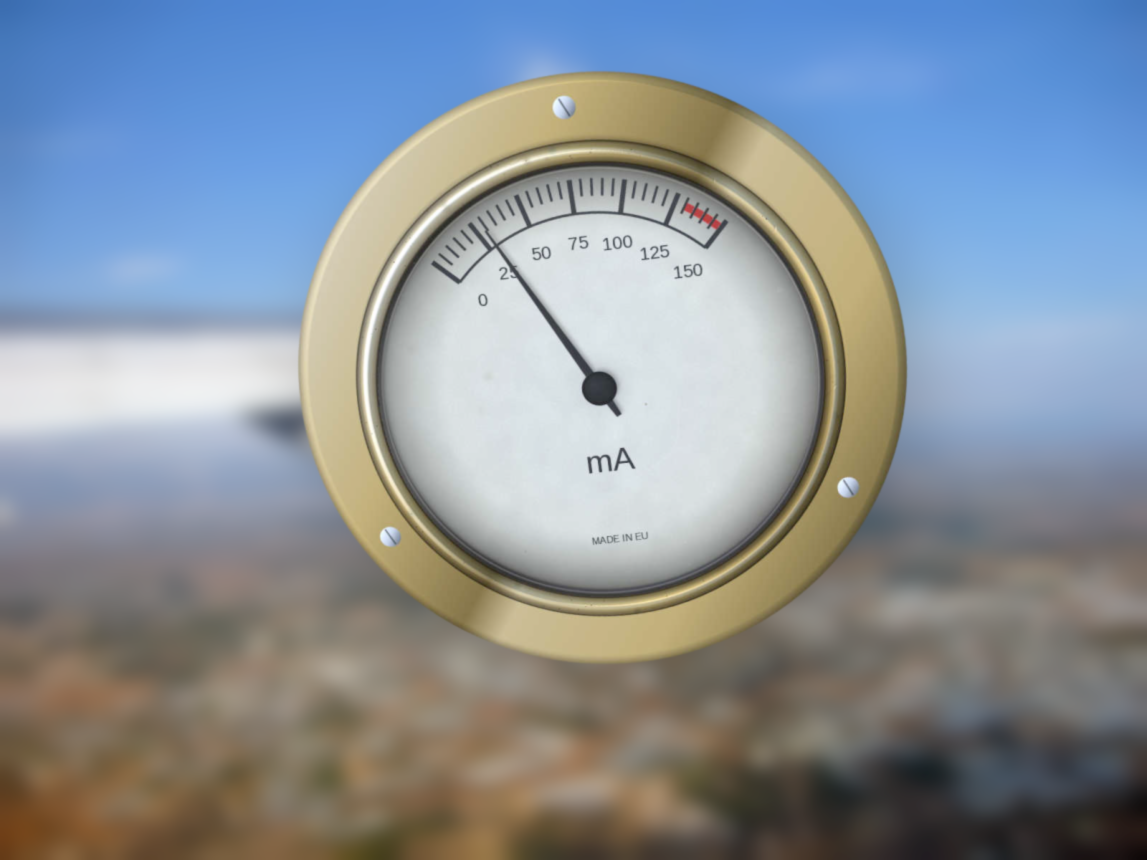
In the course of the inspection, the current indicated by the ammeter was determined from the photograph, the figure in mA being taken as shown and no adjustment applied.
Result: 30 mA
